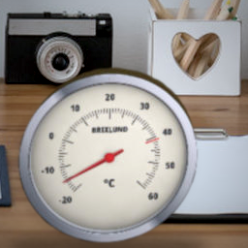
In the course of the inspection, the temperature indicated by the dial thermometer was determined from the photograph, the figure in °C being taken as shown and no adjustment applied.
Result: -15 °C
